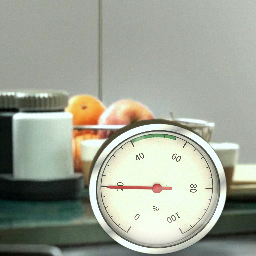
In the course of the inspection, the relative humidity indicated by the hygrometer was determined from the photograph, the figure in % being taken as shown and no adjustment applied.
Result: 20 %
